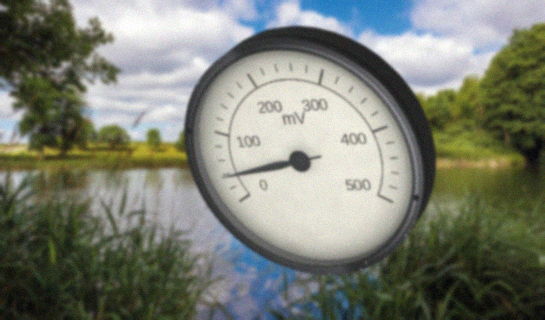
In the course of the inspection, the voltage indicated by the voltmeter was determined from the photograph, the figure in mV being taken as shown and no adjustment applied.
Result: 40 mV
